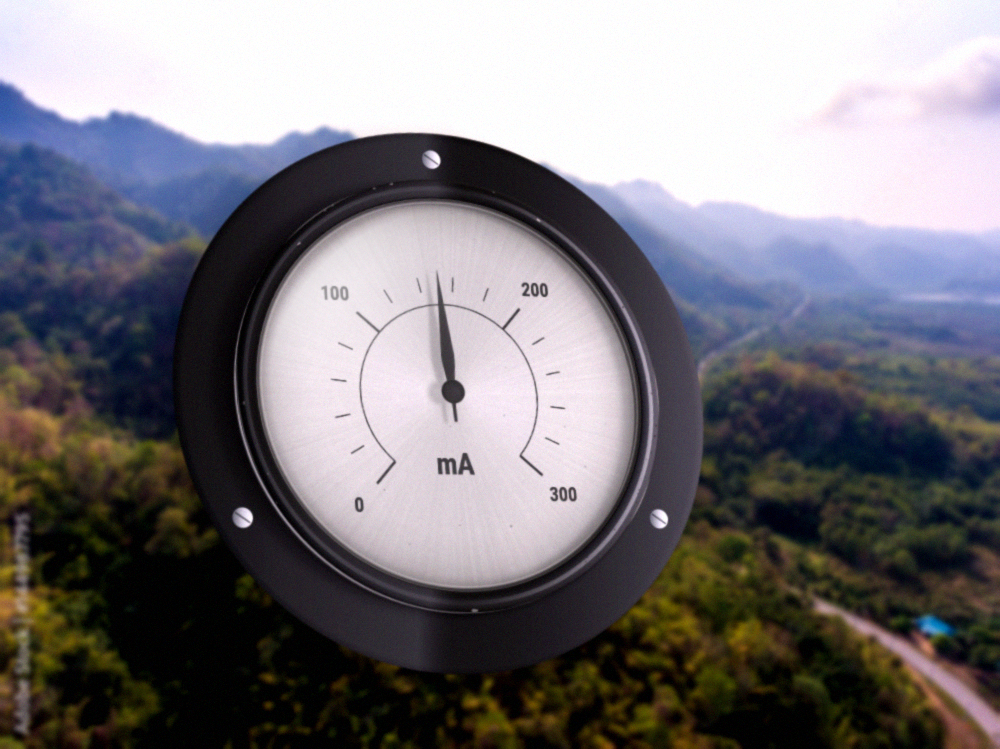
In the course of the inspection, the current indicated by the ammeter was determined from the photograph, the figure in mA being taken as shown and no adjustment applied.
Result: 150 mA
